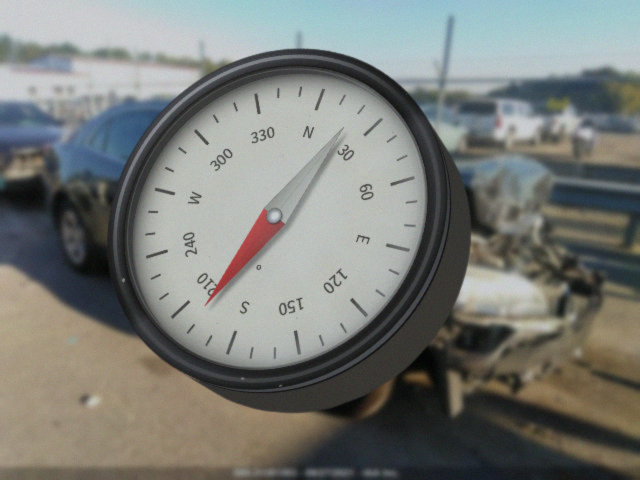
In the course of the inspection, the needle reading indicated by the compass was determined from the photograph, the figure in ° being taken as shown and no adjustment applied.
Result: 200 °
